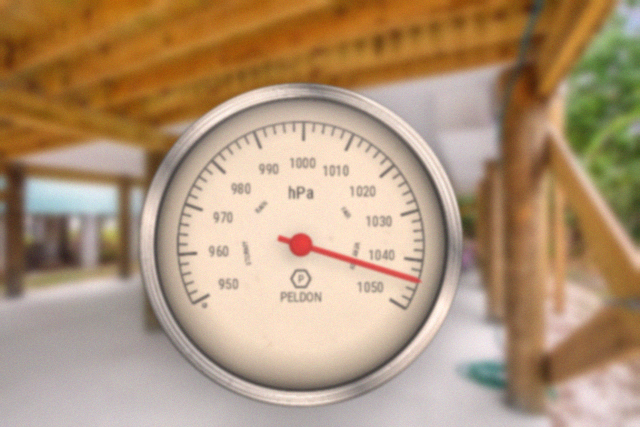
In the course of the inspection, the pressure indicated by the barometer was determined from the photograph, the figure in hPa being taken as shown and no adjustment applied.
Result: 1044 hPa
